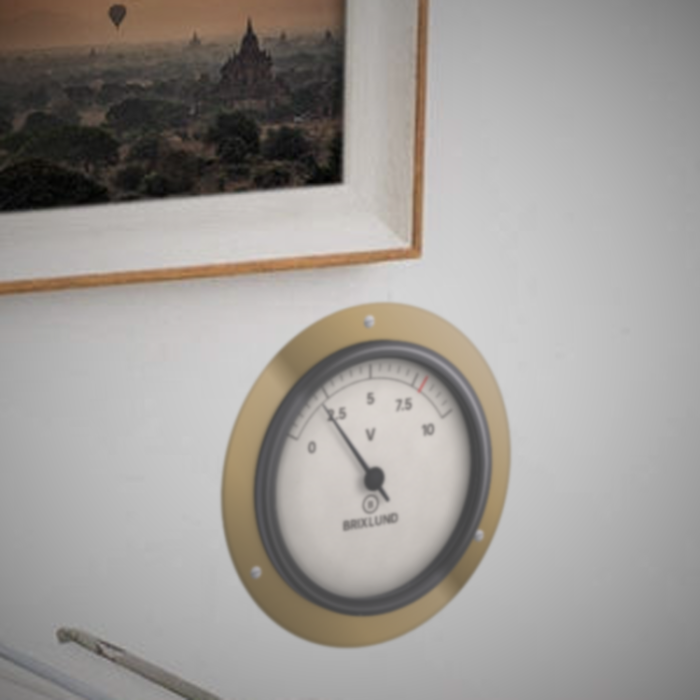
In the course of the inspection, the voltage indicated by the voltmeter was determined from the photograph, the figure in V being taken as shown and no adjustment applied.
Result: 2 V
